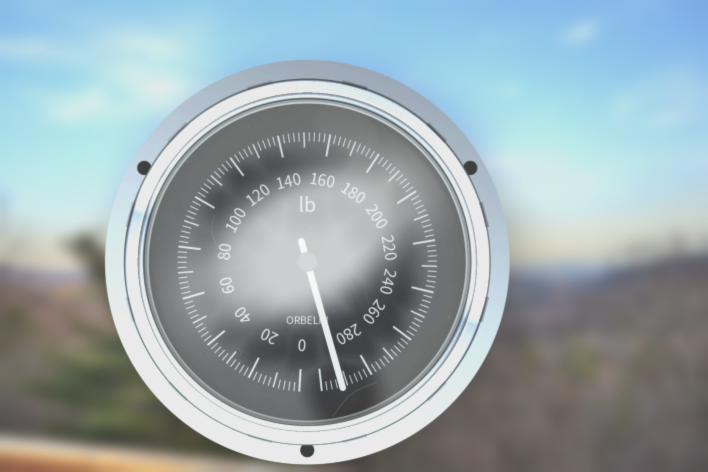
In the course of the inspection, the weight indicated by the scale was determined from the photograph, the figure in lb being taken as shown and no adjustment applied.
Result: 292 lb
